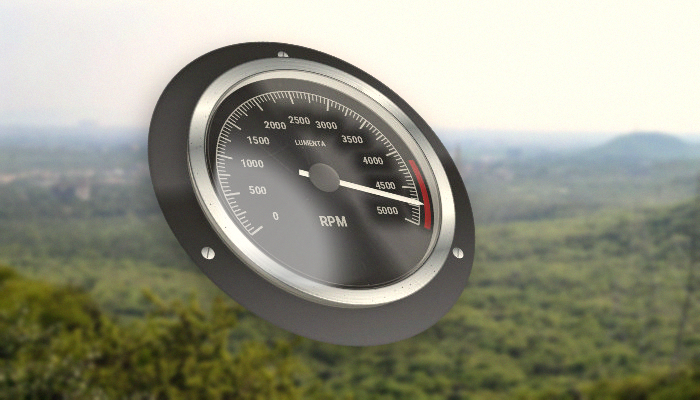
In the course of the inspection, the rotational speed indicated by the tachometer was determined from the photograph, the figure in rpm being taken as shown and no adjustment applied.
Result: 4750 rpm
